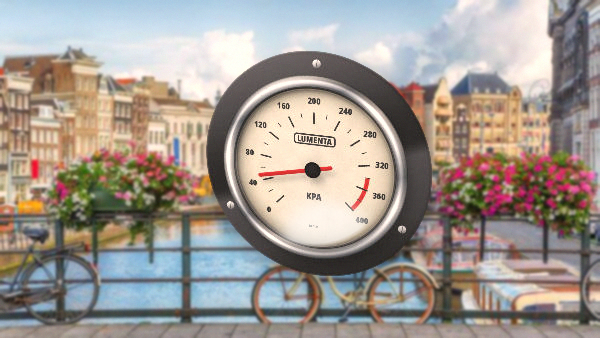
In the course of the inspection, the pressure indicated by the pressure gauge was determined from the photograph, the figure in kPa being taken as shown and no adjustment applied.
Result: 50 kPa
